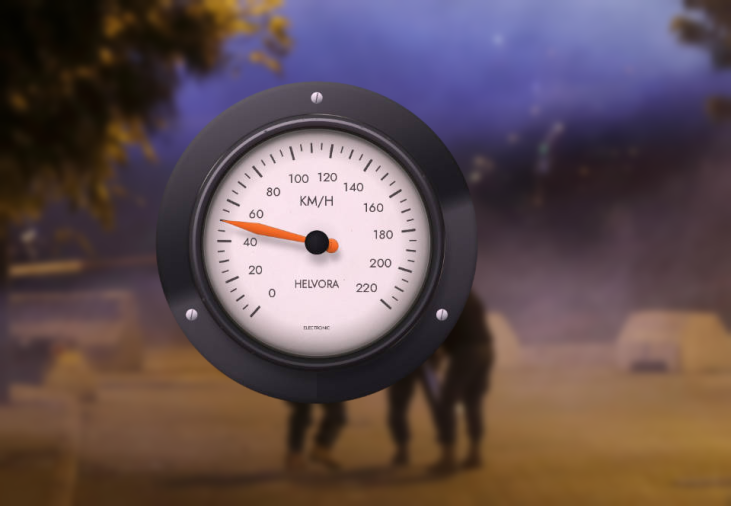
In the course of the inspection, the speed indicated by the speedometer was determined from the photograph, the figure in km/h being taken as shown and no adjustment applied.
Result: 50 km/h
